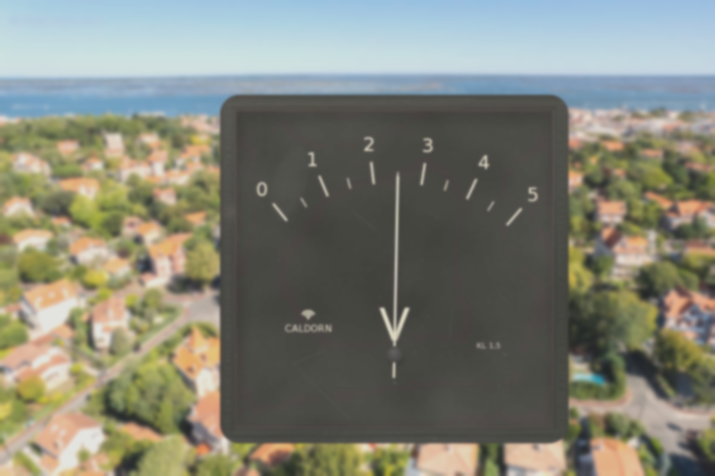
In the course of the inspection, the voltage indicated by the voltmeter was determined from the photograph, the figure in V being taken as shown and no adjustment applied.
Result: 2.5 V
